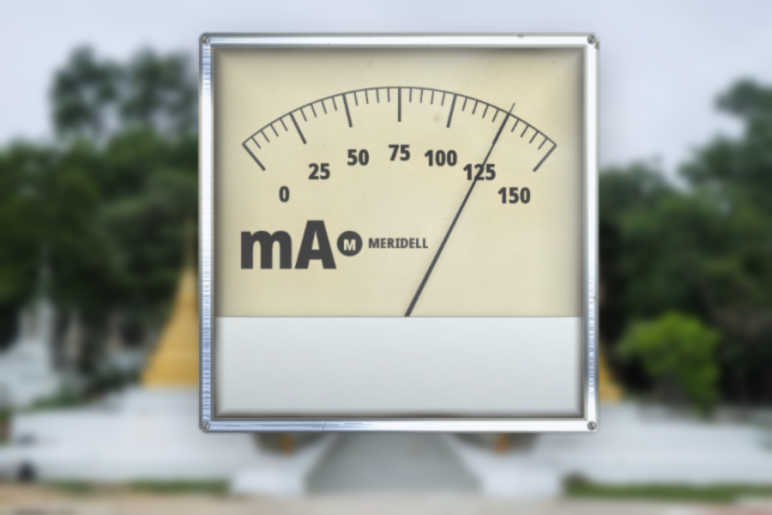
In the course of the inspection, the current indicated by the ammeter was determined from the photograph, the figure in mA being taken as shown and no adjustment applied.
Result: 125 mA
